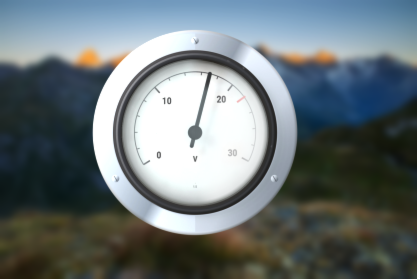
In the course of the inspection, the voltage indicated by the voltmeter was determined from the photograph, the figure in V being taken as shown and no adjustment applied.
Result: 17 V
